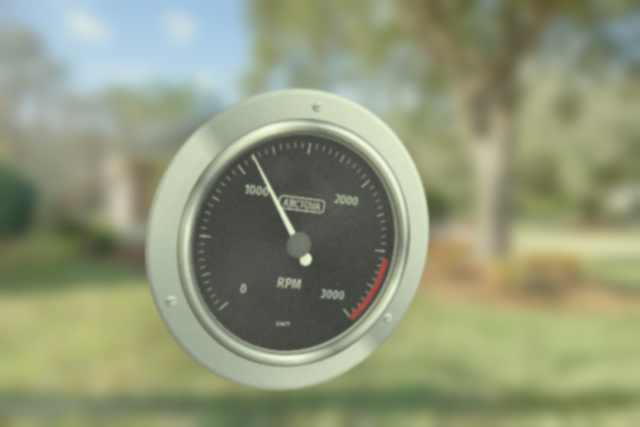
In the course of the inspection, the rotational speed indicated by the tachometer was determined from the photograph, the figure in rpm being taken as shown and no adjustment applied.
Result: 1100 rpm
